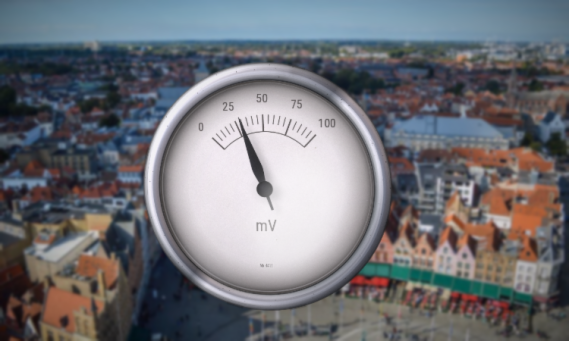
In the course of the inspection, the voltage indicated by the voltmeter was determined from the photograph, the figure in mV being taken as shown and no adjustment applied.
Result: 30 mV
